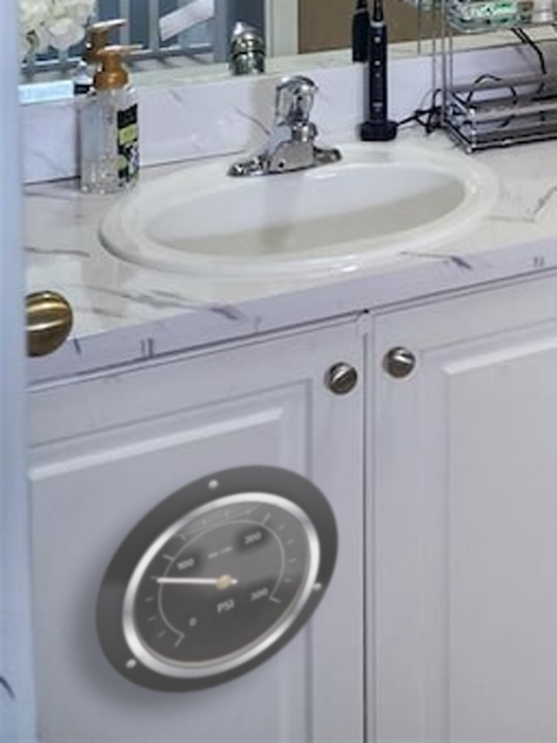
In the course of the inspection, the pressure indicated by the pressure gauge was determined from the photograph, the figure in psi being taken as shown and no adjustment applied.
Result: 80 psi
